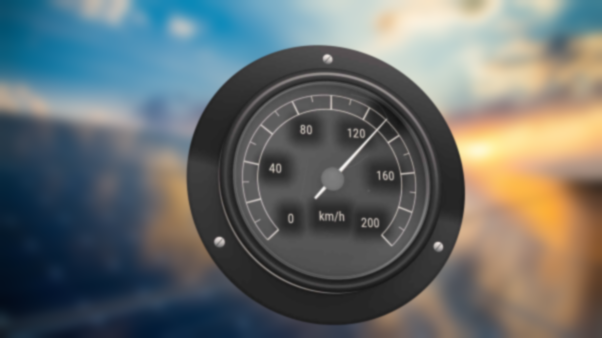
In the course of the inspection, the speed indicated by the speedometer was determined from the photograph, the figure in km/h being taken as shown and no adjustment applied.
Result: 130 km/h
